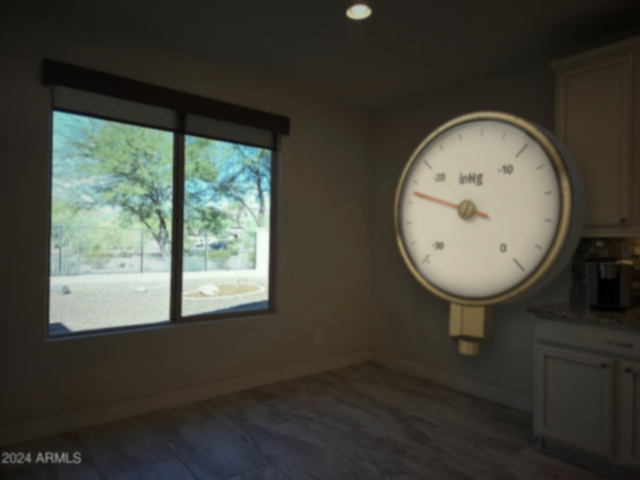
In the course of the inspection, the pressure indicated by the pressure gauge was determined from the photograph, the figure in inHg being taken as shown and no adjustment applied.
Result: -23 inHg
